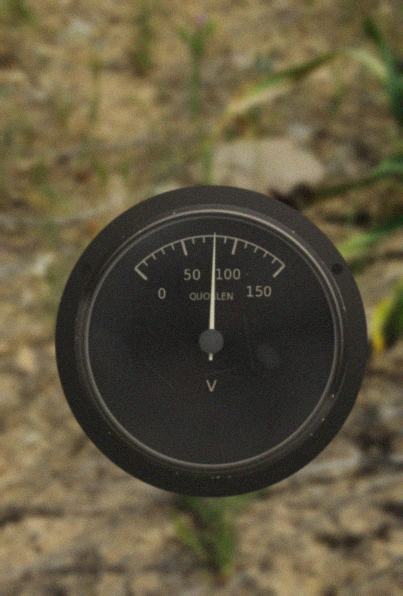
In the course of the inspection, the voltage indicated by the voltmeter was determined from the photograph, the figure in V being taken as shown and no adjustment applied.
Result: 80 V
